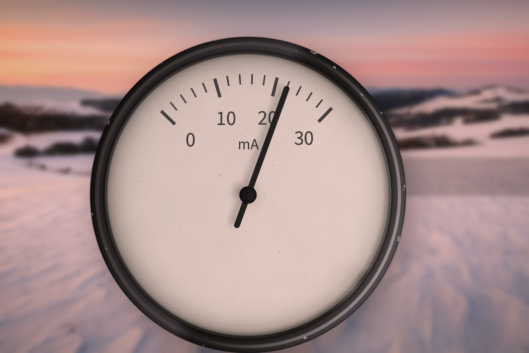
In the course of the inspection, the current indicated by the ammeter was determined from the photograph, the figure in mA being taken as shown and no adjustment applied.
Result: 22 mA
